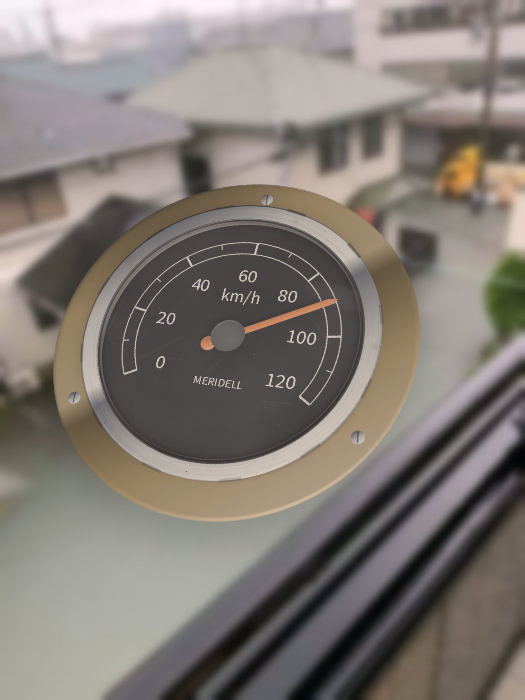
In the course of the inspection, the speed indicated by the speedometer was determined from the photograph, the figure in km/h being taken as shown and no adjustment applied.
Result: 90 km/h
